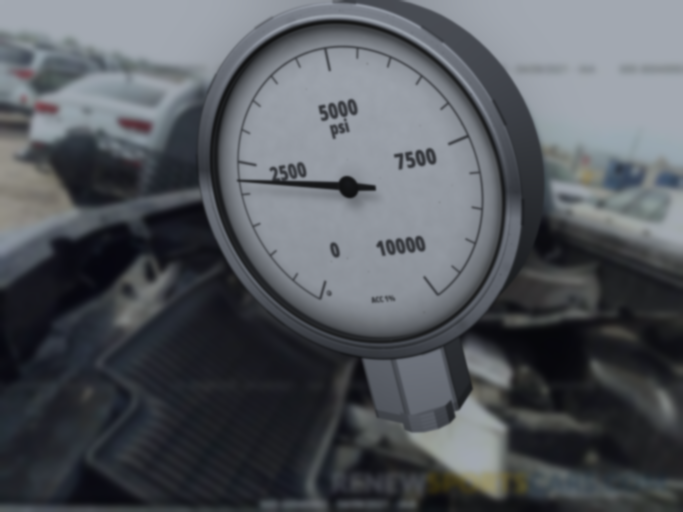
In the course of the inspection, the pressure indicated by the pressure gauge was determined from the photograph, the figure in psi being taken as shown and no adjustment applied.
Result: 2250 psi
